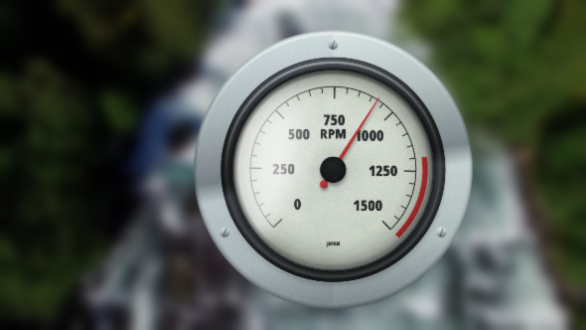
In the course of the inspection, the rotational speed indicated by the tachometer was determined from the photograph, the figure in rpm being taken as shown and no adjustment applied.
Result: 925 rpm
